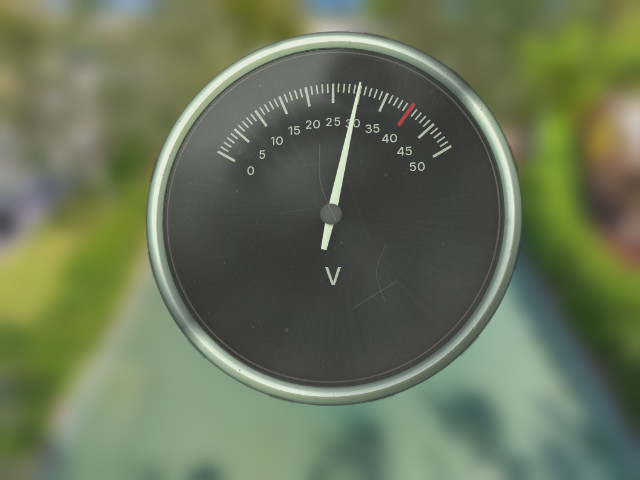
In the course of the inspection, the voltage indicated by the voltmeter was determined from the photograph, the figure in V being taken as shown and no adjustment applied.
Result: 30 V
